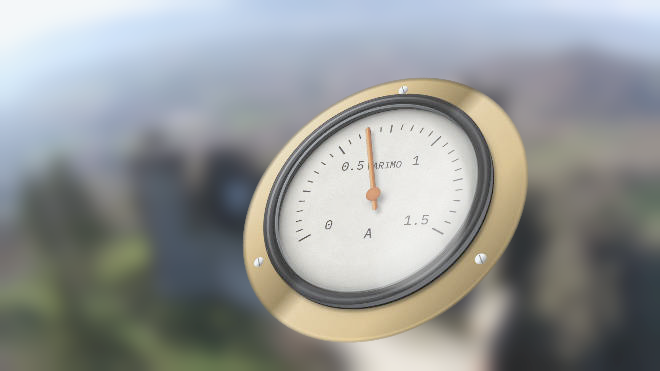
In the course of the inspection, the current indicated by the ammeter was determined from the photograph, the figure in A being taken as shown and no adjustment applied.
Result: 0.65 A
